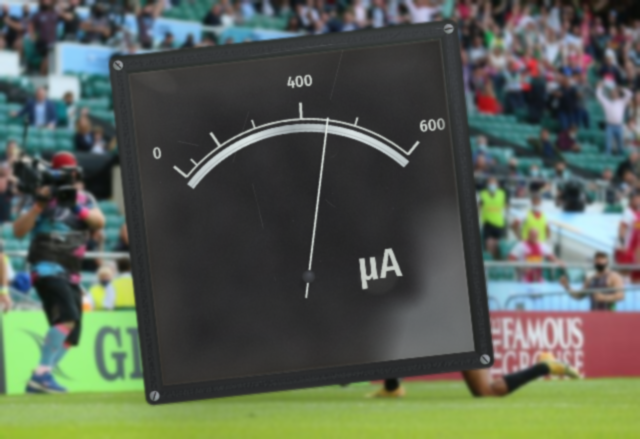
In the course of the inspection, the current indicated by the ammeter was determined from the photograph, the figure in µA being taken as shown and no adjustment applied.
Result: 450 µA
